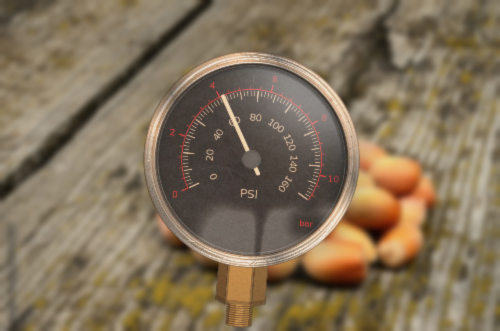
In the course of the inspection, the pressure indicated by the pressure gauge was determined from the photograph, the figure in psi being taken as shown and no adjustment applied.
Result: 60 psi
